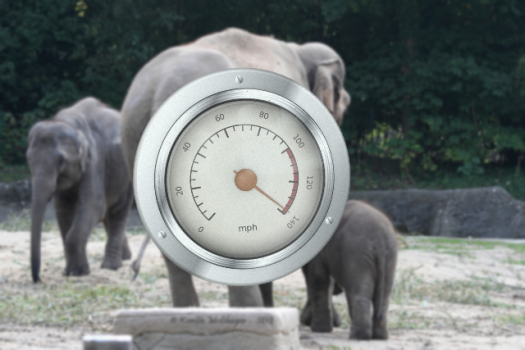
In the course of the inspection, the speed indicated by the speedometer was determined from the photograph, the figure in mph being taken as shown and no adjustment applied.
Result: 137.5 mph
